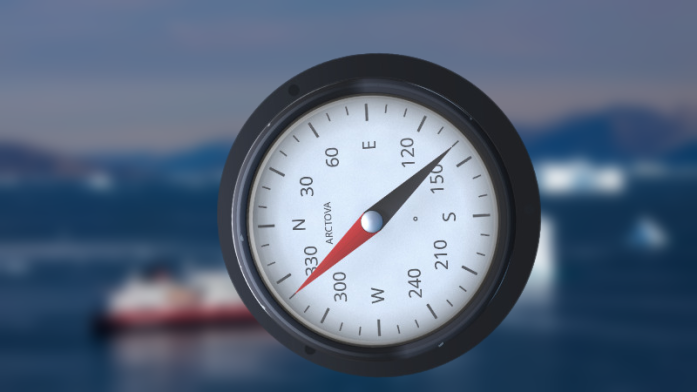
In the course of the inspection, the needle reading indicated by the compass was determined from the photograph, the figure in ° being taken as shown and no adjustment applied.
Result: 320 °
